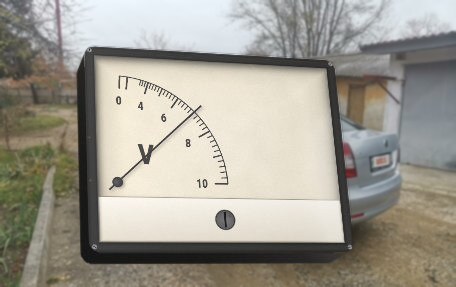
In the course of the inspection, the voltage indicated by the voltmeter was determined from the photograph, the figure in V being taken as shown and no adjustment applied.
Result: 7 V
